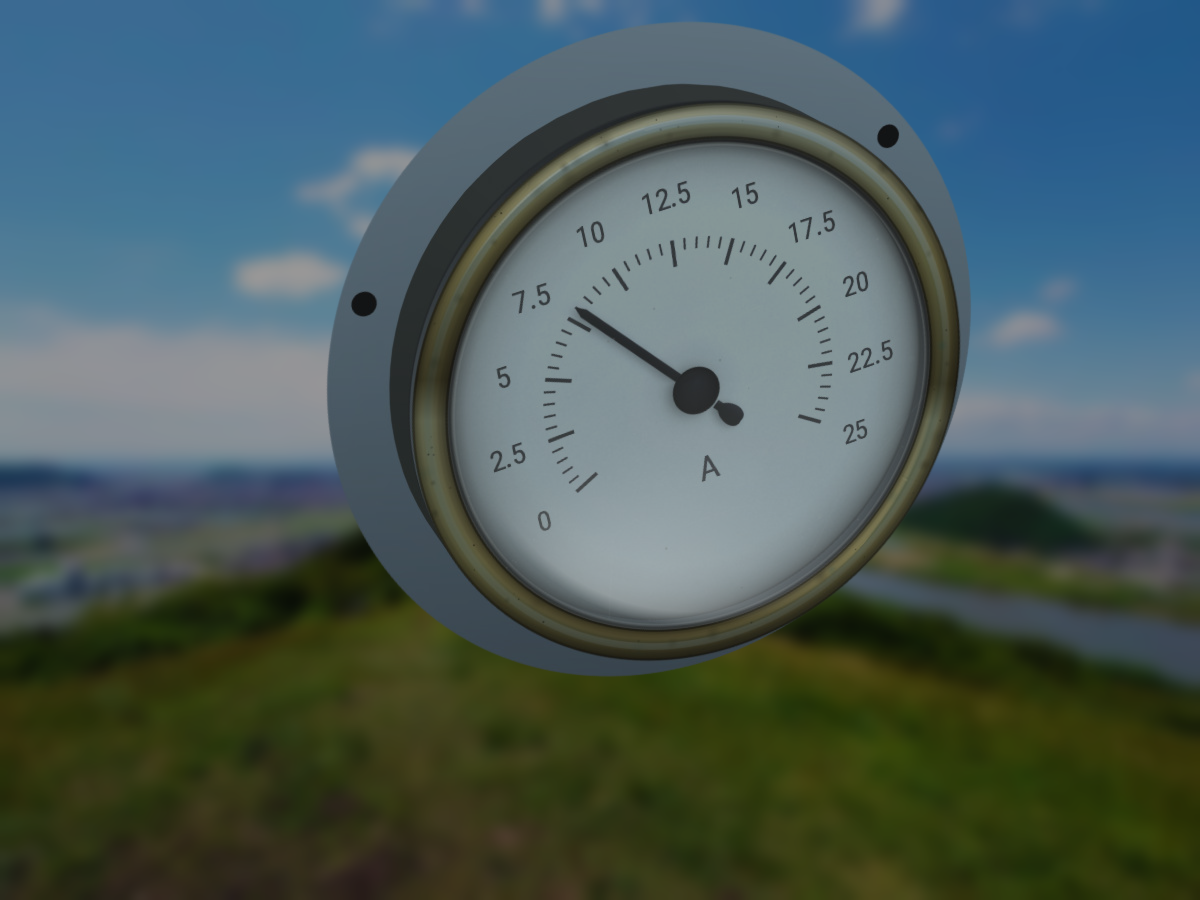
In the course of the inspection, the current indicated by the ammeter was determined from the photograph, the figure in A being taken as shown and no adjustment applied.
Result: 8 A
